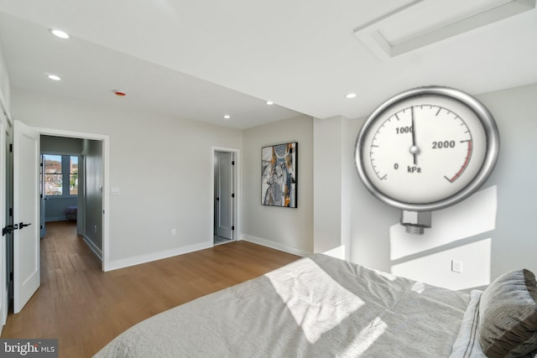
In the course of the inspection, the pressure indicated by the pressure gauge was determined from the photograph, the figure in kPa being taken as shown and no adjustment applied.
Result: 1200 kPa
